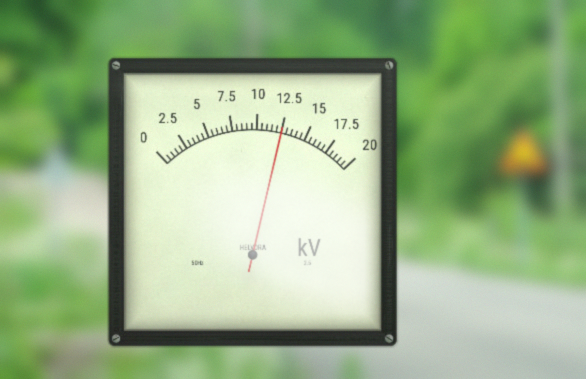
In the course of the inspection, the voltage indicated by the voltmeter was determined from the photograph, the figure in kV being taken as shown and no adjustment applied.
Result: 12.5 kV
